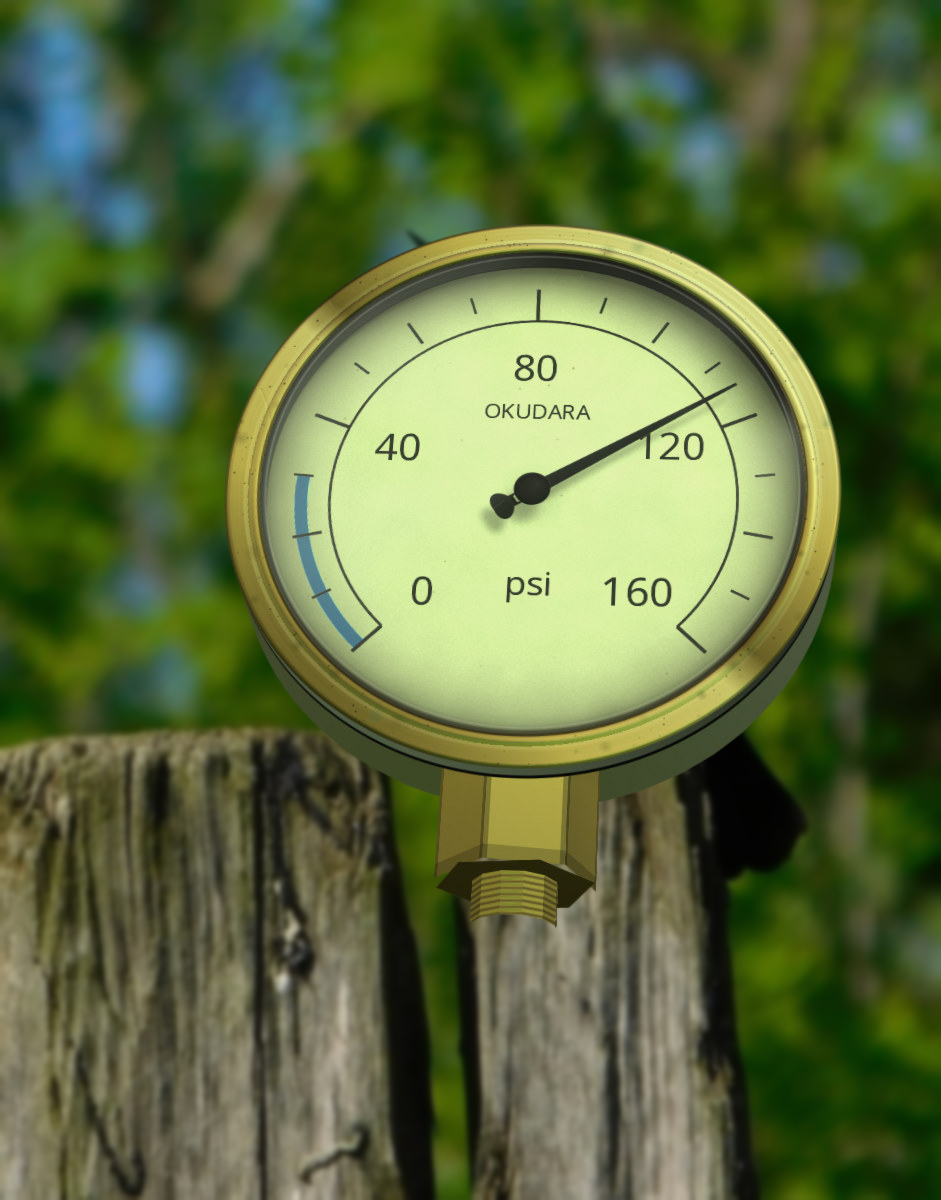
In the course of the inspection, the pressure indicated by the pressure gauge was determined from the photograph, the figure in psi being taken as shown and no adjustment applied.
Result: 115 psi
